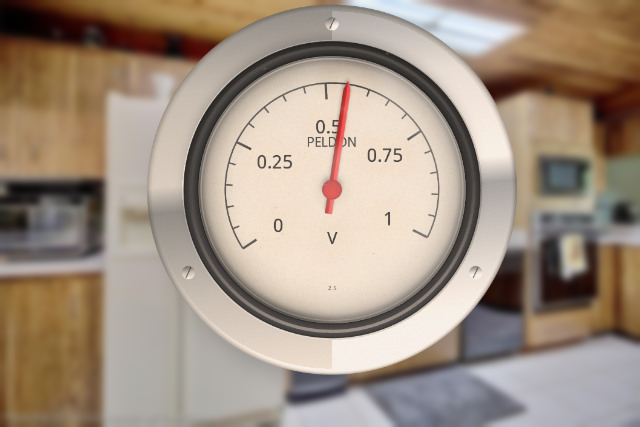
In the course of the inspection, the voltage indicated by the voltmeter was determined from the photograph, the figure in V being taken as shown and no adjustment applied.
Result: 0.55 V
